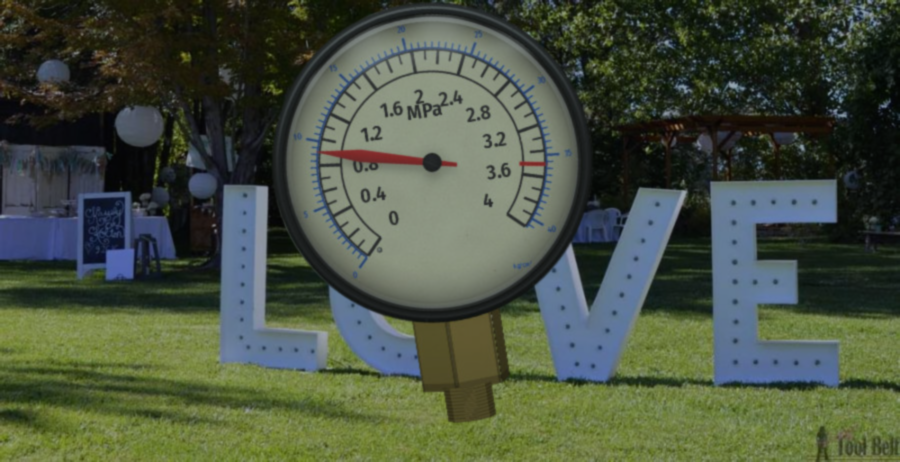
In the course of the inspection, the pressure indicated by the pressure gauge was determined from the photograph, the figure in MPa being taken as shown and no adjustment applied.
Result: 0.9 MPa
